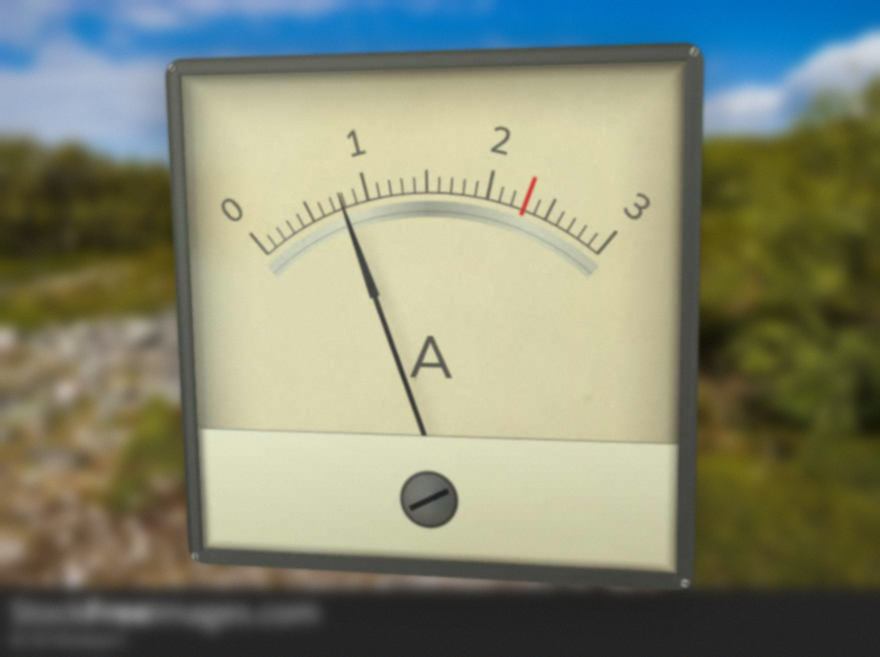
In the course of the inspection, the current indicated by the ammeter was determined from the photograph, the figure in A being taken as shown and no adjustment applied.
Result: 0.8 A
